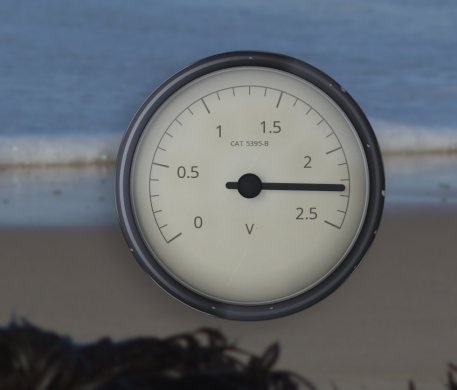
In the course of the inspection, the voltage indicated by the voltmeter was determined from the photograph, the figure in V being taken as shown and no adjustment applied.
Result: 2.25 V
